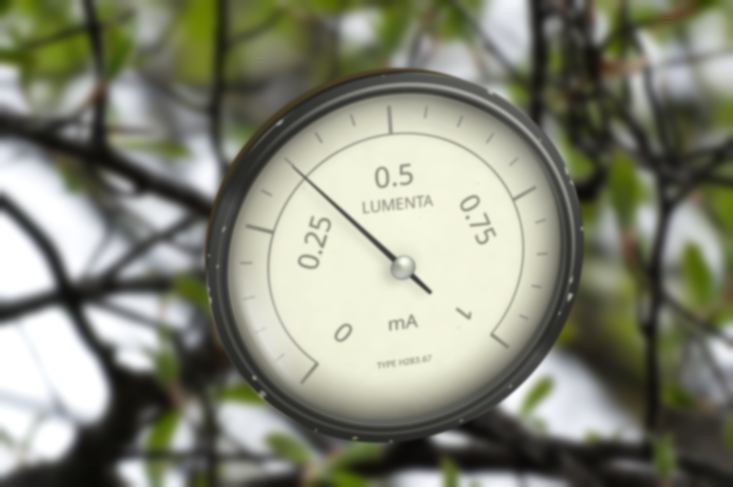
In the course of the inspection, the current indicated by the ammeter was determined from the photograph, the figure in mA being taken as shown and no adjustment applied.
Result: 0.35 mA
